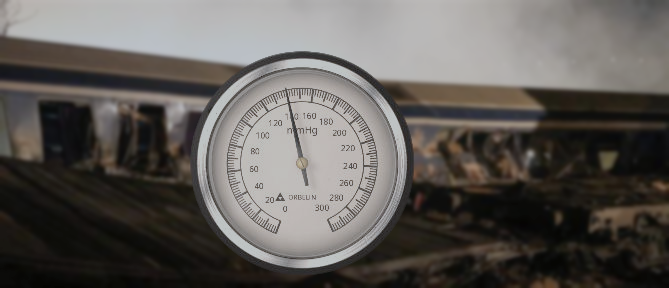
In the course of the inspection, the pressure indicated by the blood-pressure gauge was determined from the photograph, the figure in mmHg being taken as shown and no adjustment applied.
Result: 140 mmHg
